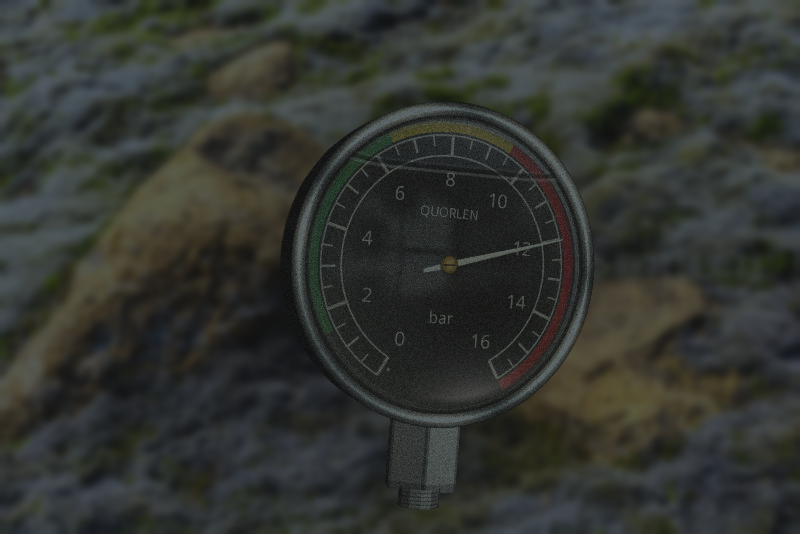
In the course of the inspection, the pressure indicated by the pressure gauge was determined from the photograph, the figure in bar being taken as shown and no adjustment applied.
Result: 12 bar
